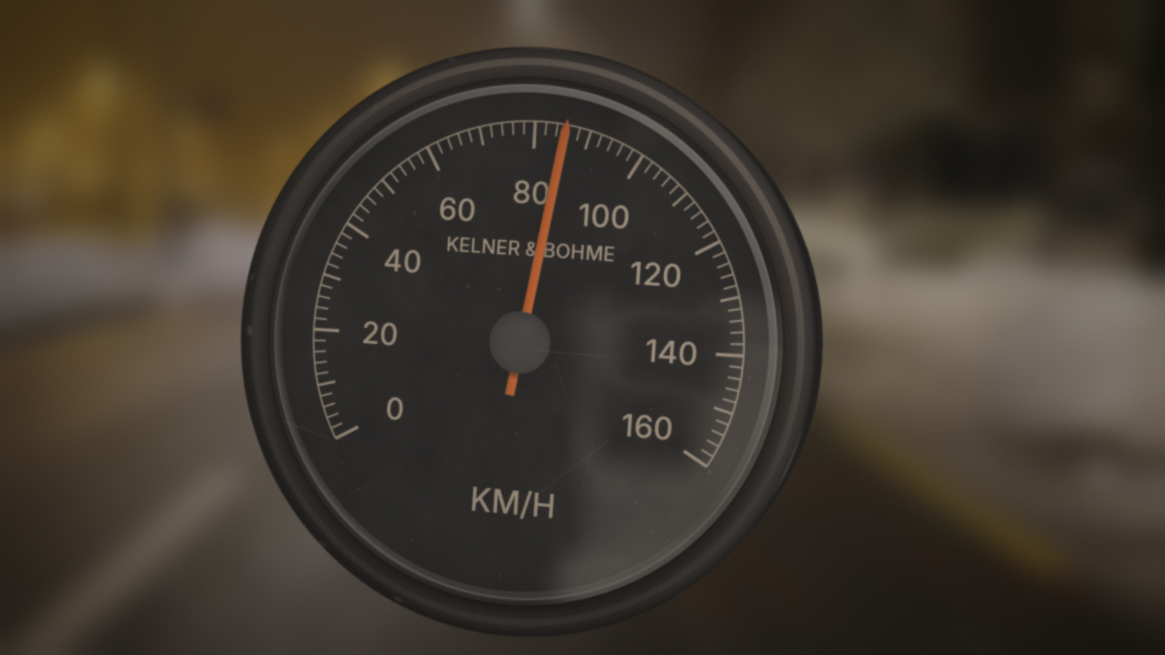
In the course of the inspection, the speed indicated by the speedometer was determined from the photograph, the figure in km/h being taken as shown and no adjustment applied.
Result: 86 km/h
